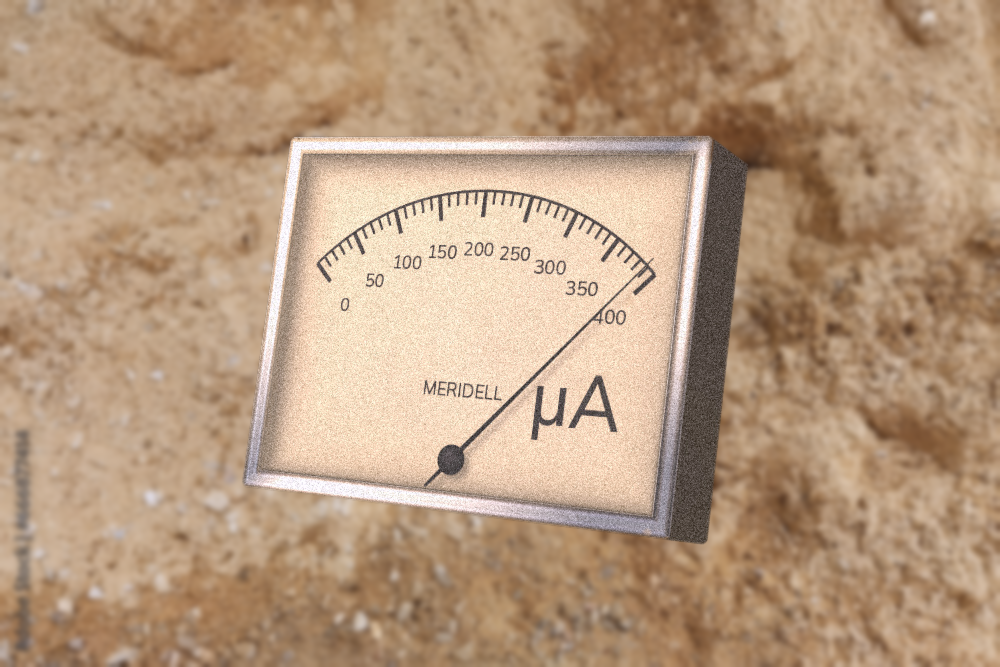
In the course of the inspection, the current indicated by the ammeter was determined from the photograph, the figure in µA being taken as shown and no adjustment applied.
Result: 390 µA
